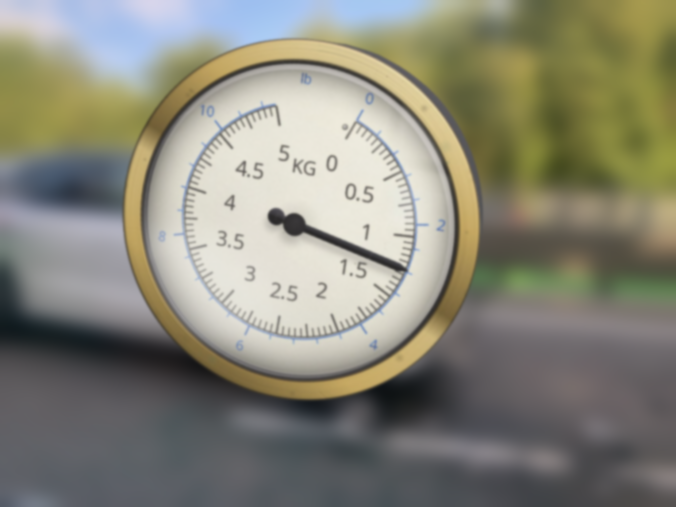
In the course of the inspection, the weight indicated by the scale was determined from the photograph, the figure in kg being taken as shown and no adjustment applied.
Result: 1.25 kg
